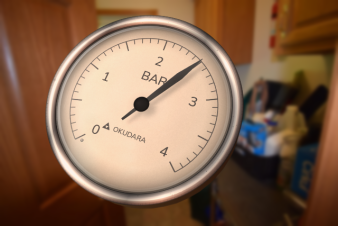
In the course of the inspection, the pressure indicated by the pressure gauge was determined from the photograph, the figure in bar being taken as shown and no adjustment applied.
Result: 2.5 bar
